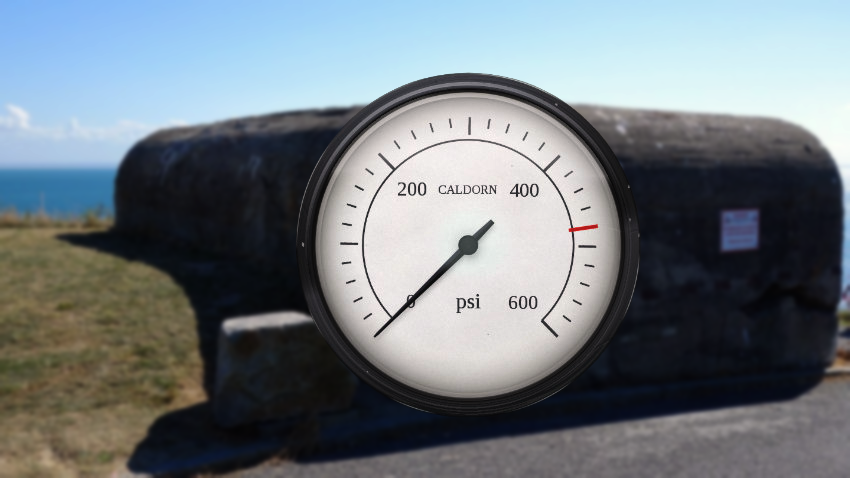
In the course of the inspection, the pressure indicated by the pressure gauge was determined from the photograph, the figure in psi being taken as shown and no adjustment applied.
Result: 0 psi
